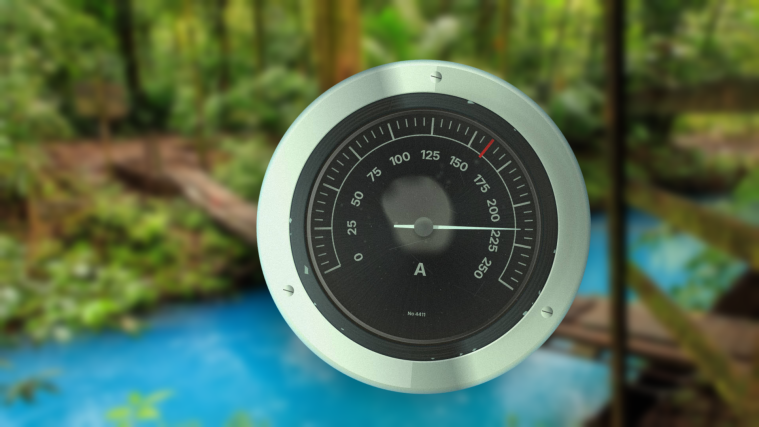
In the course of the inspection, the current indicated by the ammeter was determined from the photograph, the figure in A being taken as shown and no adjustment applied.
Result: 215 A
